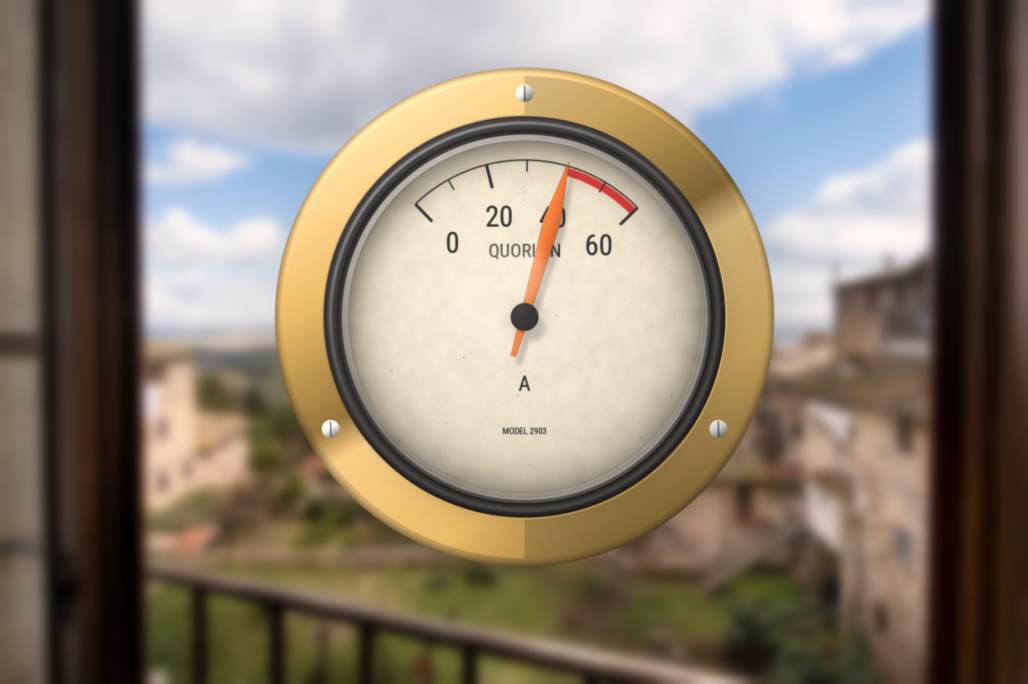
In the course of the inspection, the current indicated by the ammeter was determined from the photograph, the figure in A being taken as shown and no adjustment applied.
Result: 40 A
